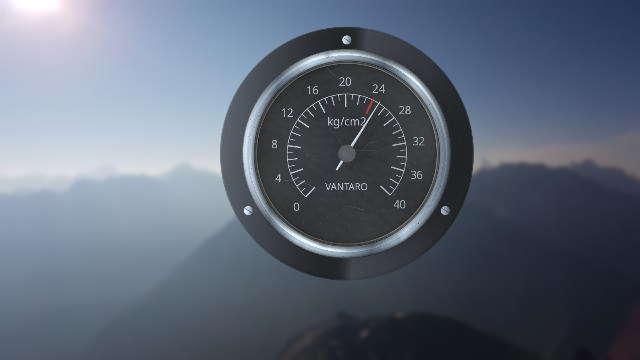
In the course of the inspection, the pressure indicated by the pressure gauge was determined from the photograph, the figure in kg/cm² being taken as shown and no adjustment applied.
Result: 25 kg/cm²
